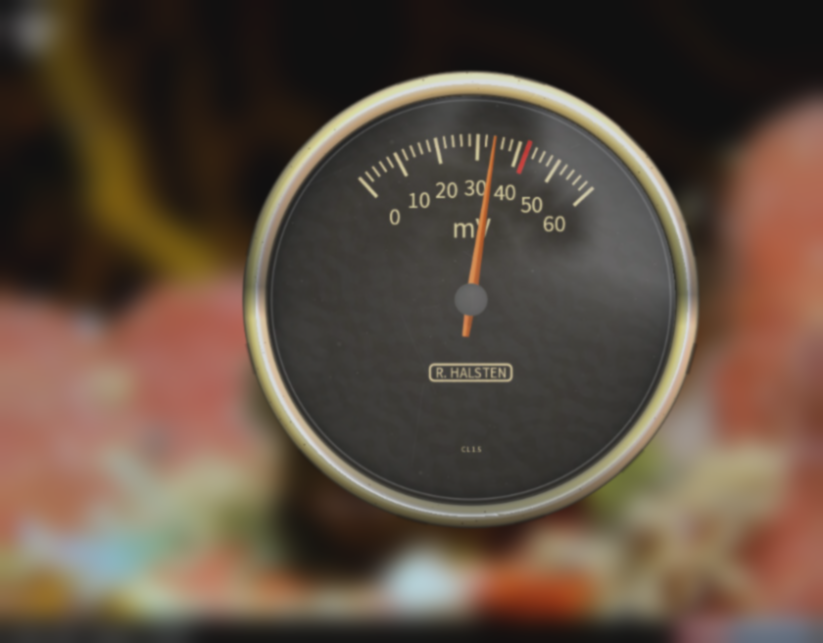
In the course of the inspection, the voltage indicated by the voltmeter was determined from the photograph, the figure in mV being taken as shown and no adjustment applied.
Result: 34 mV
